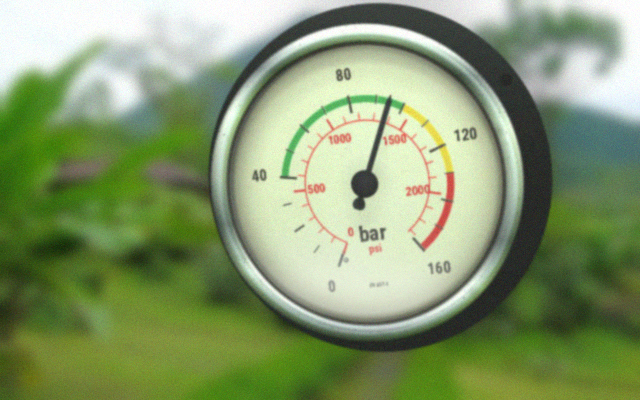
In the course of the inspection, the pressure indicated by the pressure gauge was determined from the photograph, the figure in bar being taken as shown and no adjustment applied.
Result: 95 bar
